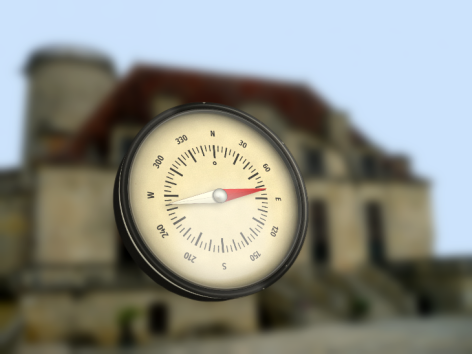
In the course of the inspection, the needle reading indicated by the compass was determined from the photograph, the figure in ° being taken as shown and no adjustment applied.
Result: 80 °
